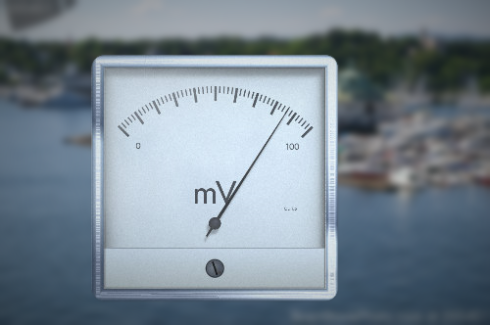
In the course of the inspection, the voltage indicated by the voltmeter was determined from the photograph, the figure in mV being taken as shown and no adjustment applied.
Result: 86 mV
